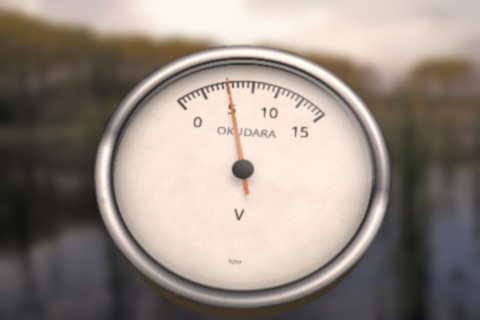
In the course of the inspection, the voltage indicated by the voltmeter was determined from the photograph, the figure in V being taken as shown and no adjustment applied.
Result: 5 V
